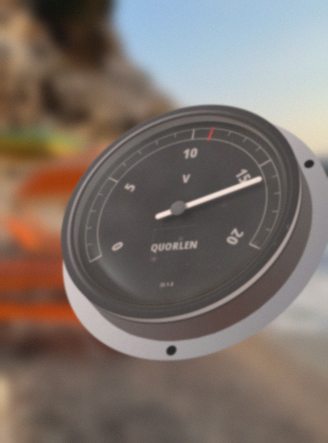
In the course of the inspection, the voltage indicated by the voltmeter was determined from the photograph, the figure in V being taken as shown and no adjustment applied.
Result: 16 V
